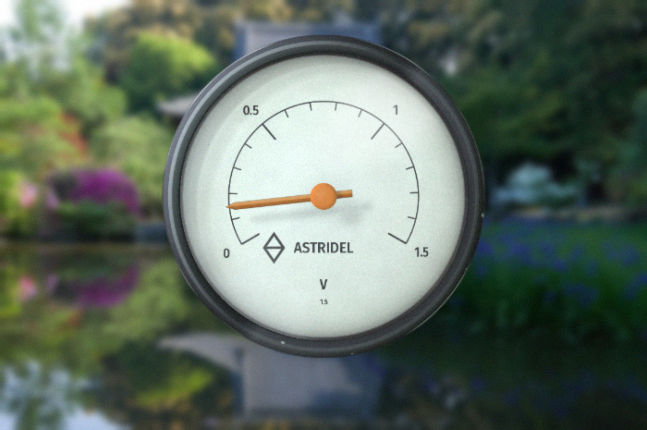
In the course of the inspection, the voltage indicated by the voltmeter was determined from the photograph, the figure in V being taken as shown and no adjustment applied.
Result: 0.15 V
